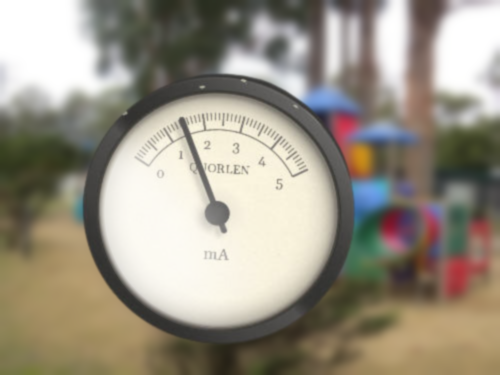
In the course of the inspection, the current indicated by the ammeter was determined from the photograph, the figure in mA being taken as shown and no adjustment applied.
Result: 1.5 mA
